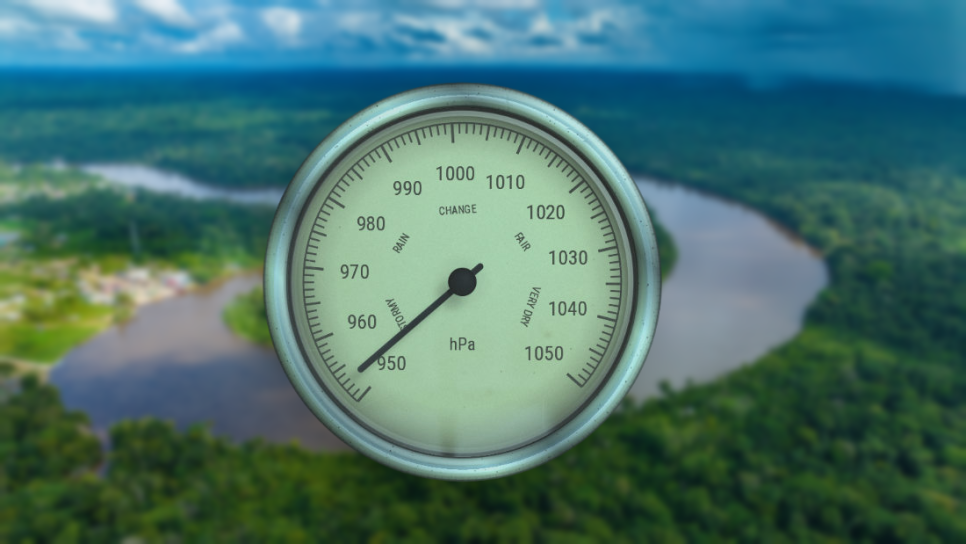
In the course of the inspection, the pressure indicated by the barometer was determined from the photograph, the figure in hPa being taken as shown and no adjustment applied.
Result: 953 hPa
